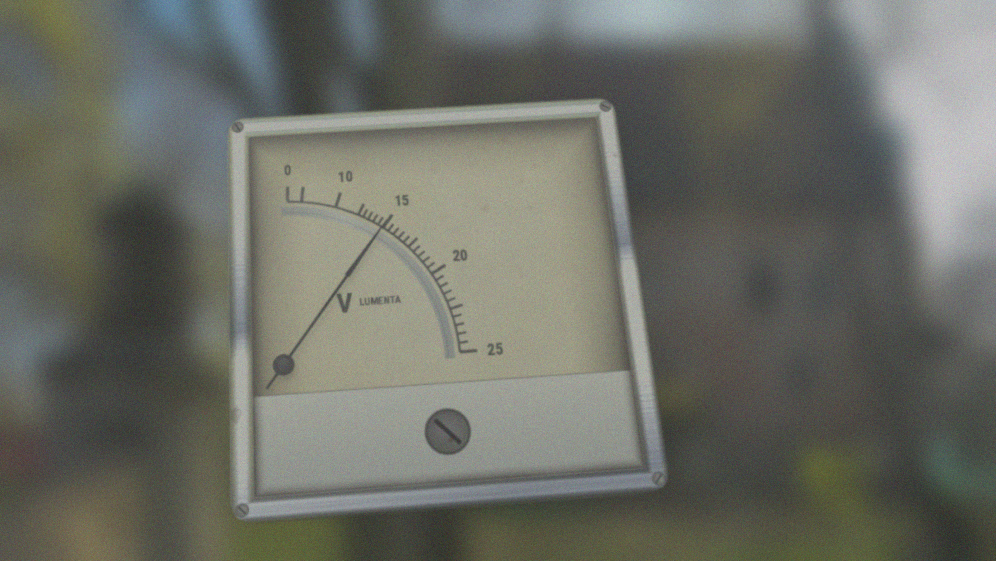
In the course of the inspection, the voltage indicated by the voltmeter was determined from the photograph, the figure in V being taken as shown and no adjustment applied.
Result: 15 V
